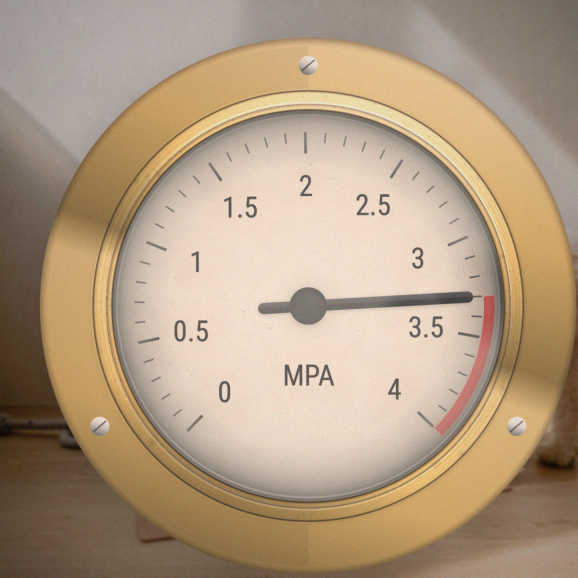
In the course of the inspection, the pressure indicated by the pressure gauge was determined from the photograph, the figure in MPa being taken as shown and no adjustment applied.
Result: 3.3 MPa
